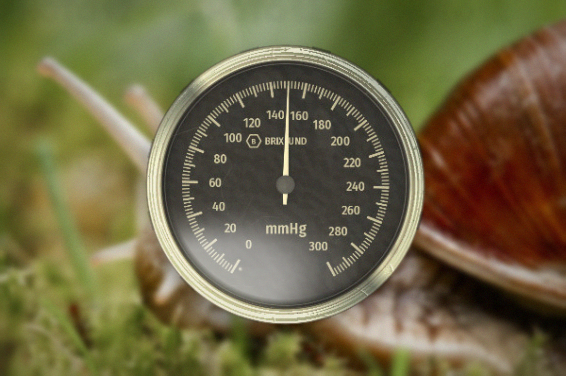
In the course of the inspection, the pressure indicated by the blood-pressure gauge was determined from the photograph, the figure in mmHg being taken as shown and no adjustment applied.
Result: 150 mmHg
